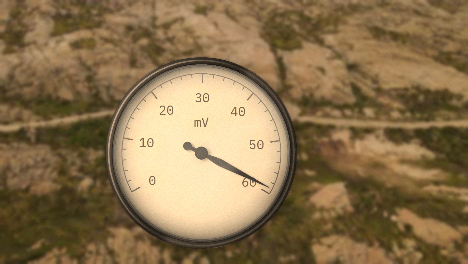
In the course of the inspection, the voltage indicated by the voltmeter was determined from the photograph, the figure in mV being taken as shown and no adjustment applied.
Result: 59 mV
